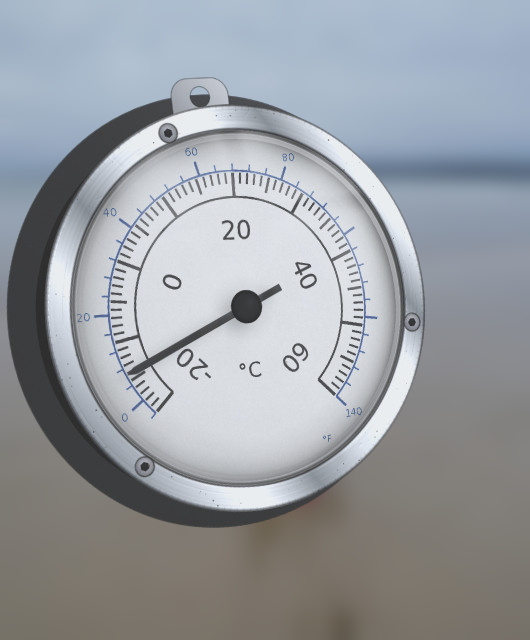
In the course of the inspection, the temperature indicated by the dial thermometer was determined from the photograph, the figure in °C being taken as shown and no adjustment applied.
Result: -14 °C
